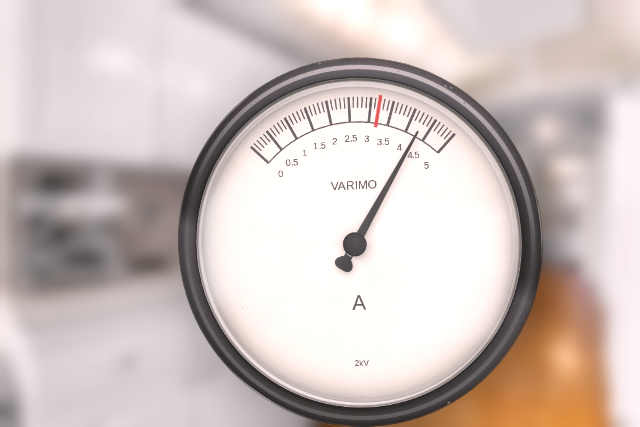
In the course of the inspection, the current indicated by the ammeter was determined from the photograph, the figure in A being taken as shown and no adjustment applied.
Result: 4.3 A
